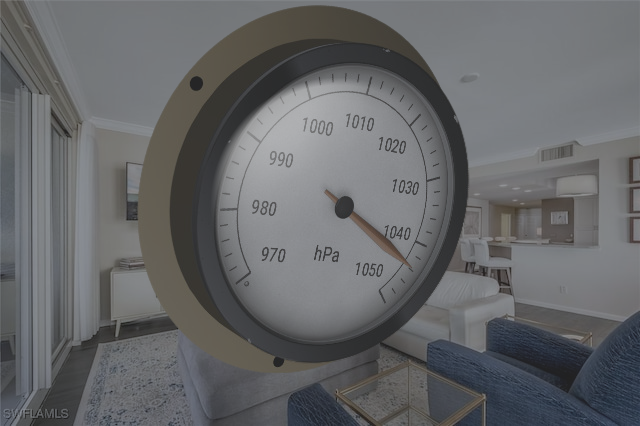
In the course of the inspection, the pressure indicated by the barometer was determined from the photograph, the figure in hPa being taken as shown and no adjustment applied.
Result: 1044 hPa
